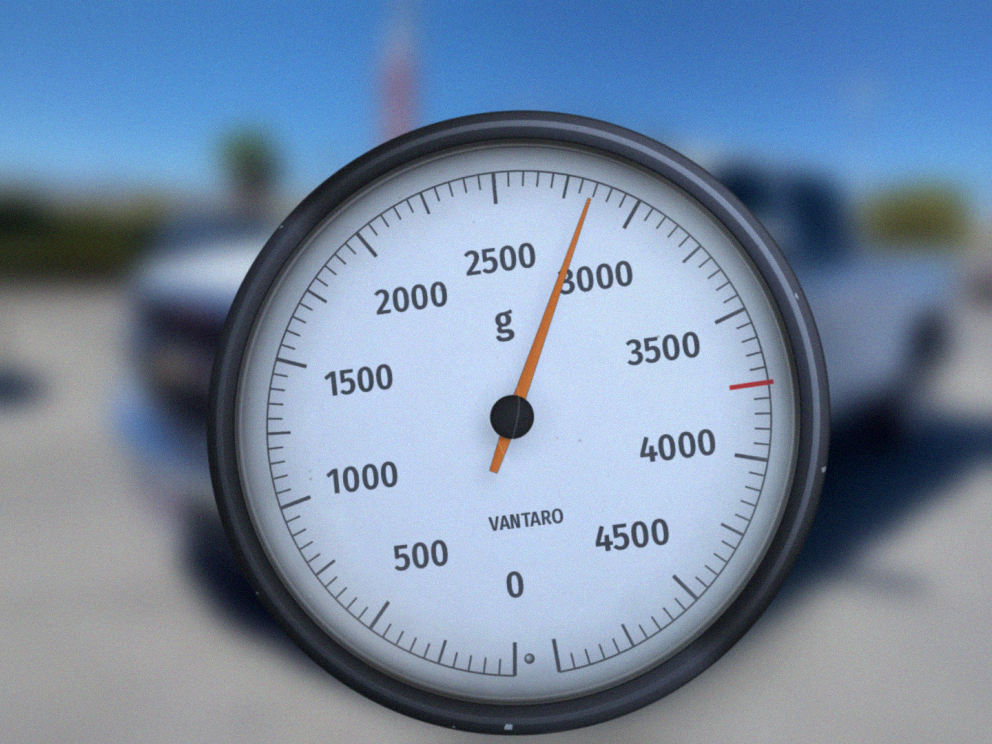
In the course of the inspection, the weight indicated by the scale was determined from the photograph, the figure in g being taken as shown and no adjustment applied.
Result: 2850 g
